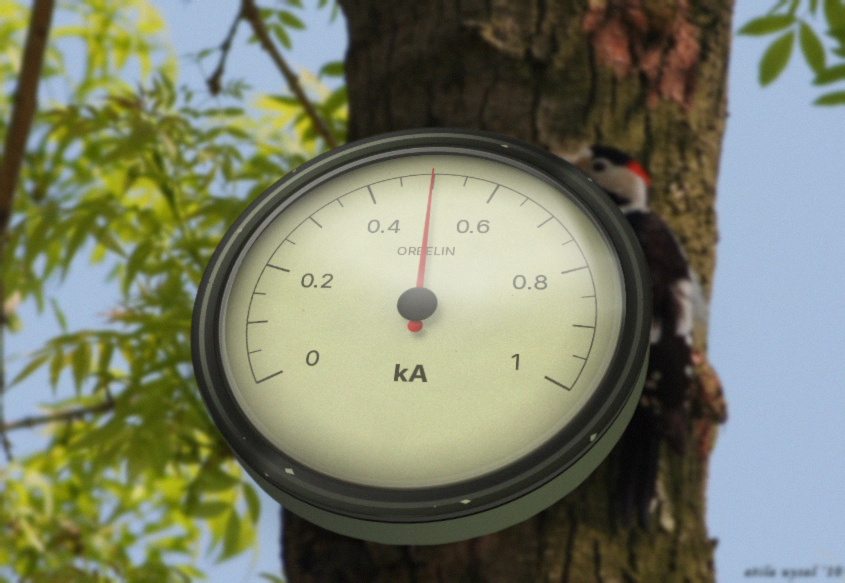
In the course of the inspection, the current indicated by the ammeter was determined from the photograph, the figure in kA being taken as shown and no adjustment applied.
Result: 0.5 kA
